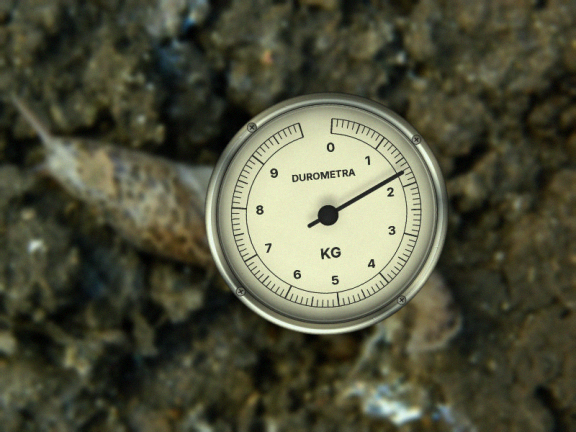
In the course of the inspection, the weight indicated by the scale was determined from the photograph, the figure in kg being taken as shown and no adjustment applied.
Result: 1.7 kg
